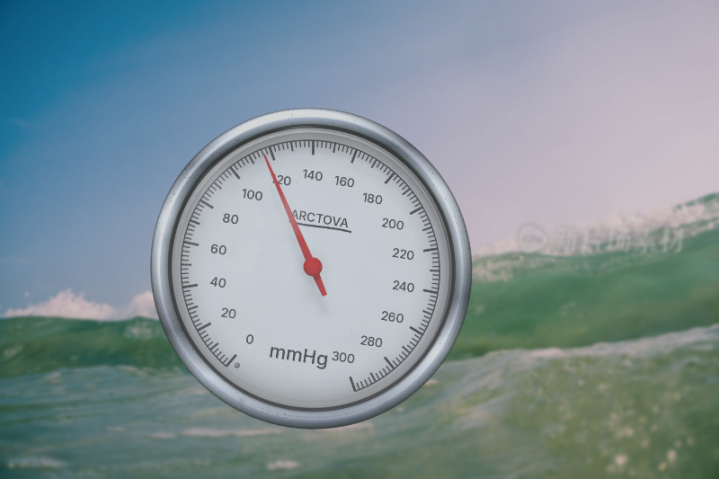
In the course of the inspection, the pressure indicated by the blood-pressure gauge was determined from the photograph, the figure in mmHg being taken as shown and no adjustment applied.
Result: 116 mmHg
